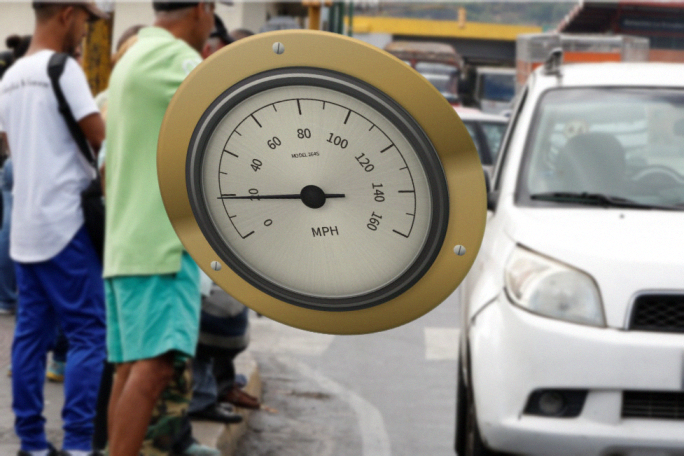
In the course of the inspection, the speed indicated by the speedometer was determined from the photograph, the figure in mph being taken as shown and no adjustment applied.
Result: 20 mph
